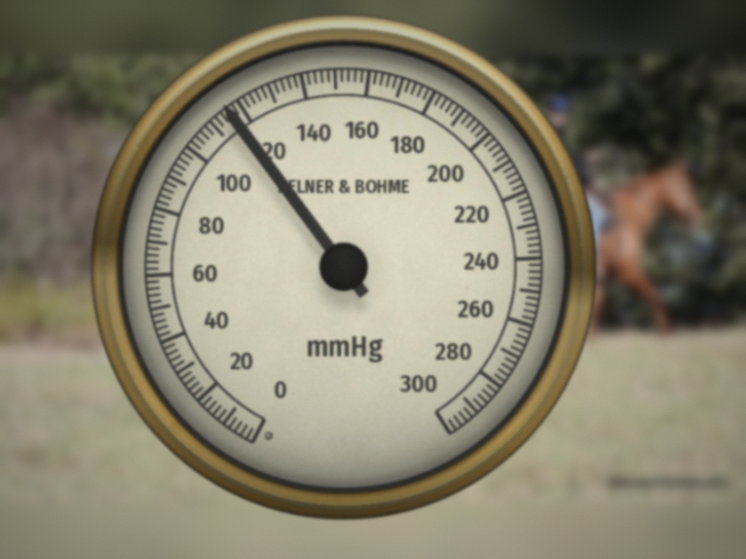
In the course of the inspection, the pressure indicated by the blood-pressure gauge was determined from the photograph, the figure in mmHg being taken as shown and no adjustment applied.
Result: 116 mmHg
